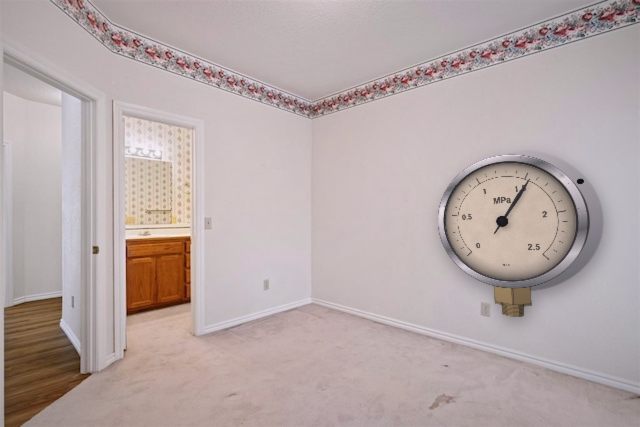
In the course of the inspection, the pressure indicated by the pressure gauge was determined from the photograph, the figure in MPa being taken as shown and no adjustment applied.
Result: 1.55 MPa
